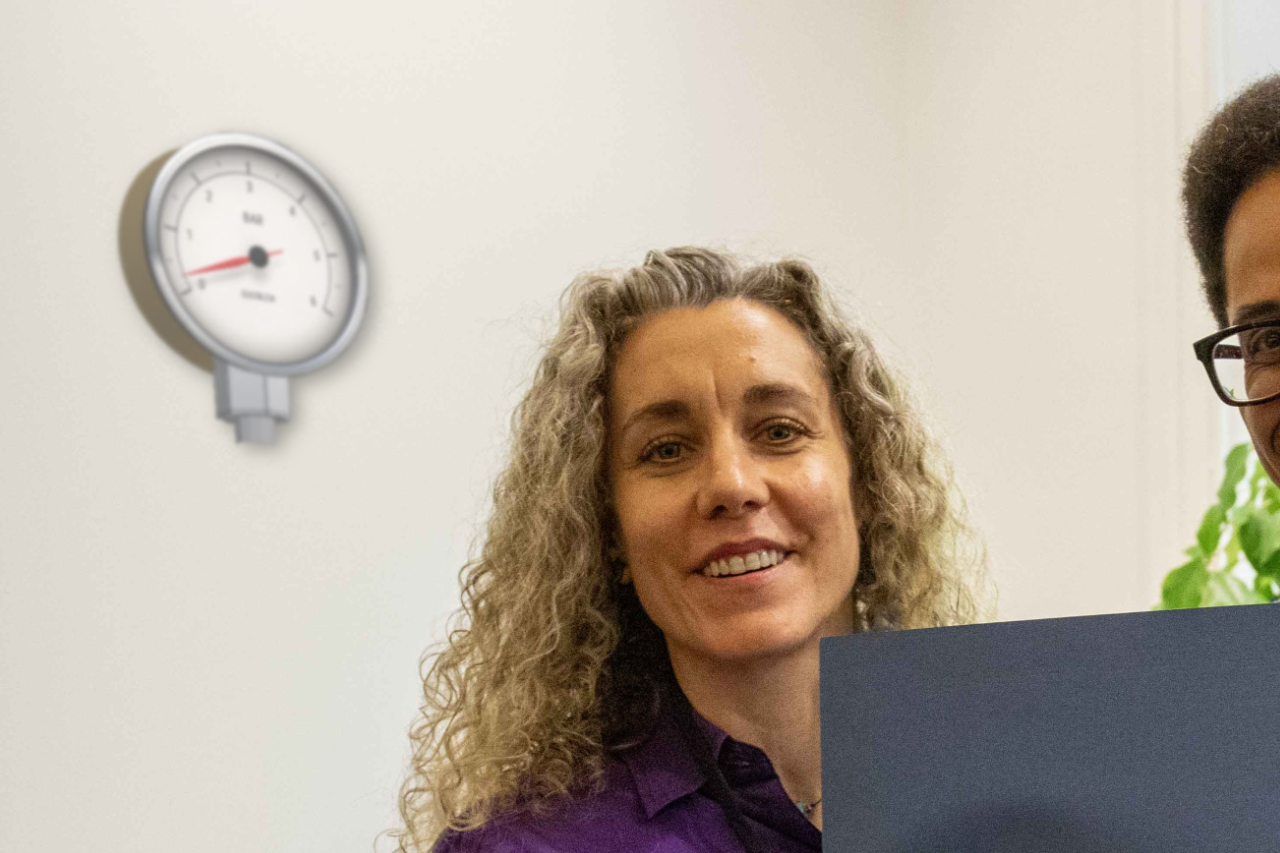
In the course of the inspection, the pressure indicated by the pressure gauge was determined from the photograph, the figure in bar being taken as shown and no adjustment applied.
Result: 0.25 bar
